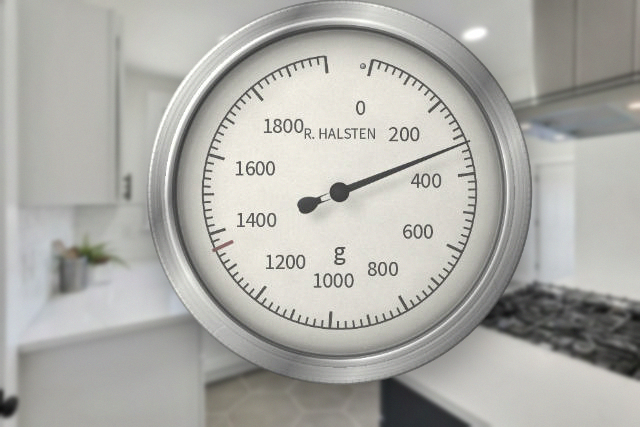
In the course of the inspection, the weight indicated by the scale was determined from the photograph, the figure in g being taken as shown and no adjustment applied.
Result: 320 g
